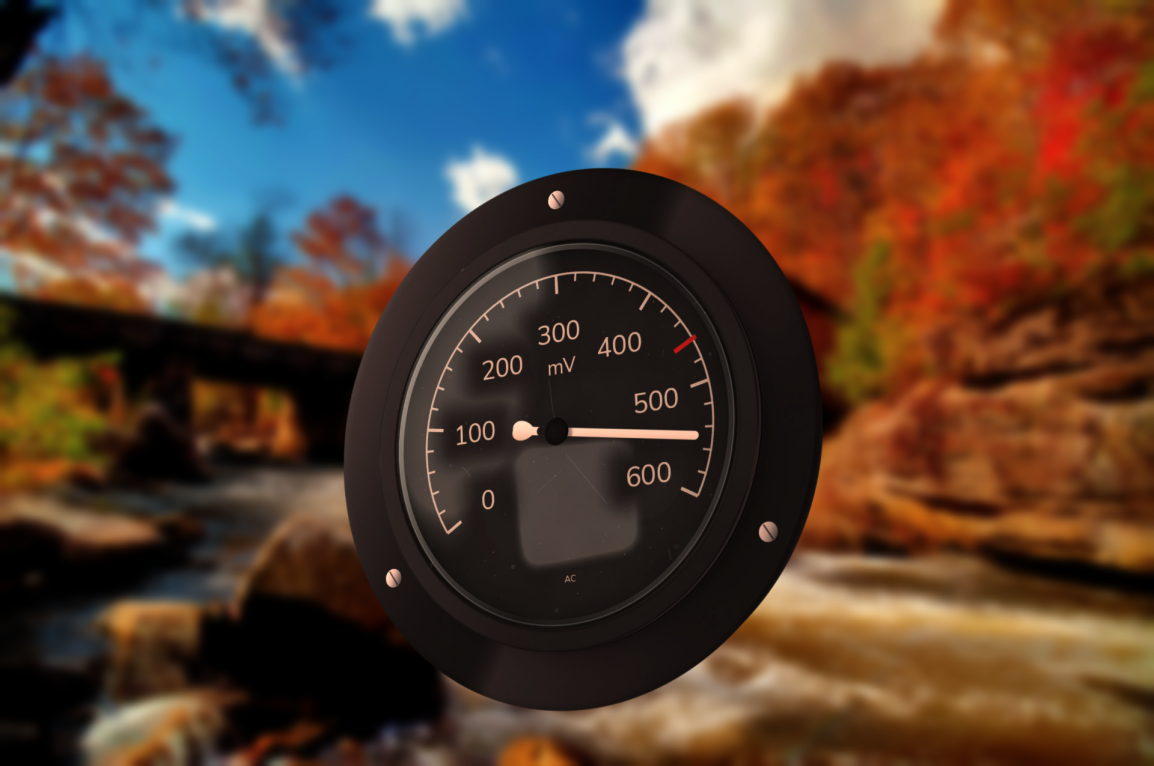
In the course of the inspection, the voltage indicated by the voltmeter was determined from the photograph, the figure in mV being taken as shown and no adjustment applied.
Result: 550 mV
